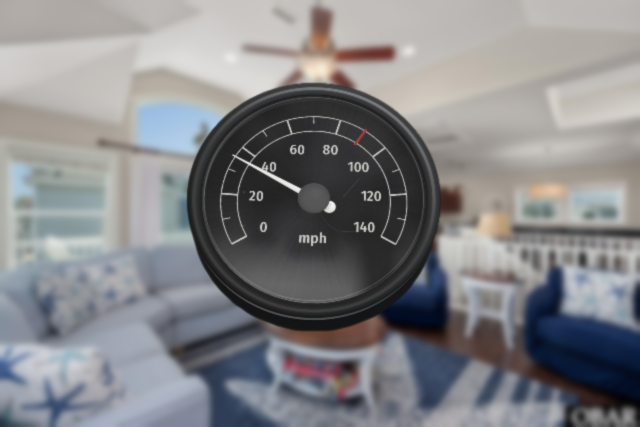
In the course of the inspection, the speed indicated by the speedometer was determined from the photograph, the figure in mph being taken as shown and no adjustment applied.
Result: 35 mph
